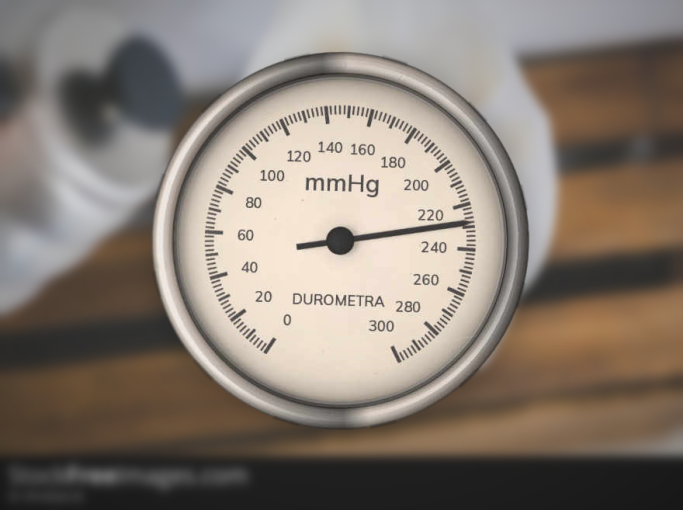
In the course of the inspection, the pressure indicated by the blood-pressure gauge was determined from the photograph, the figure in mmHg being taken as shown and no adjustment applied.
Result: 228 mmHg
